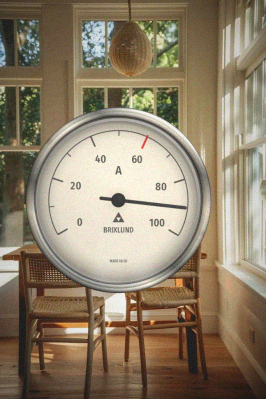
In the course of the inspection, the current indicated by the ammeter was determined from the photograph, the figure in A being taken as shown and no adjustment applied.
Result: 90 A
